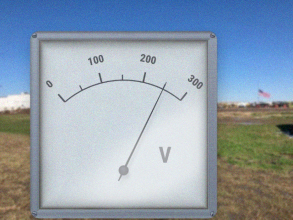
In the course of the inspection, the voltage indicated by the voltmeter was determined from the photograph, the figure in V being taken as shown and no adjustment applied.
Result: 250 V
